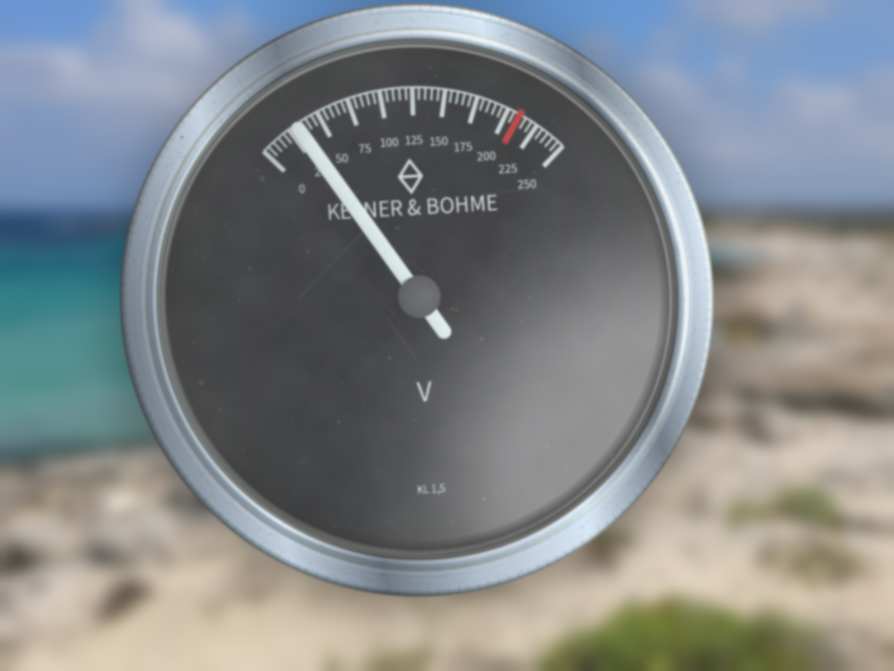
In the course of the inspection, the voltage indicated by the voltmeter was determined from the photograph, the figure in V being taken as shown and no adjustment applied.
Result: 30 V
